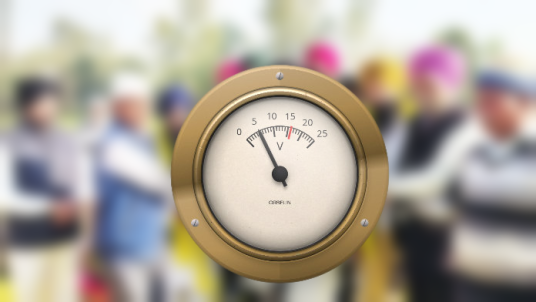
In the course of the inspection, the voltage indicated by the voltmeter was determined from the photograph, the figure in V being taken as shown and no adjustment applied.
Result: 5 V
